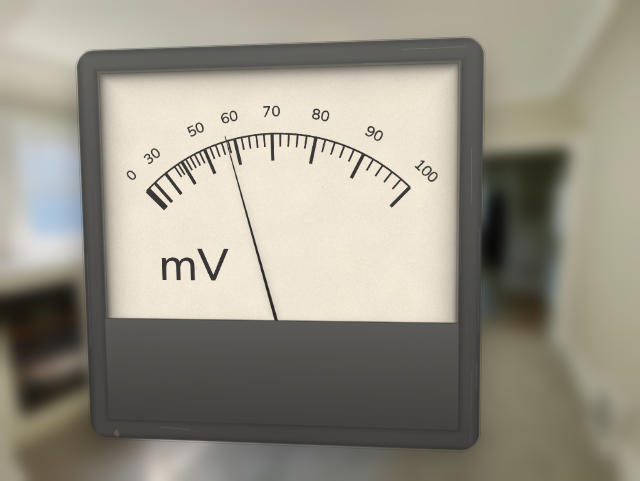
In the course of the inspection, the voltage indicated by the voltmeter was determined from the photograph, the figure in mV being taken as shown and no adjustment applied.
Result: 58 mV
